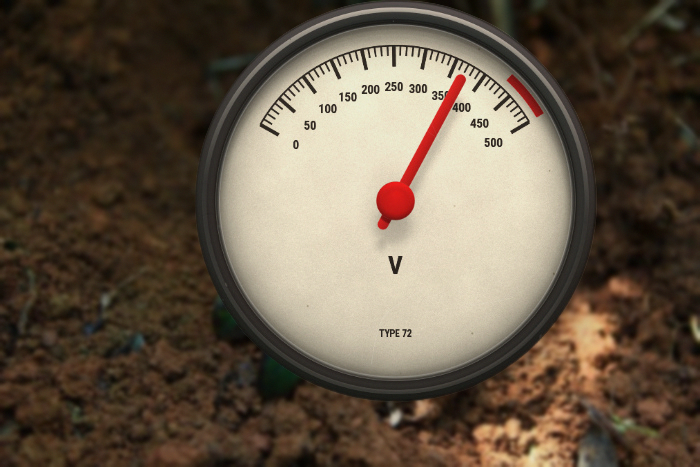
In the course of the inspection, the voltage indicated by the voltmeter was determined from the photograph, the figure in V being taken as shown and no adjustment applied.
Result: 370 V
